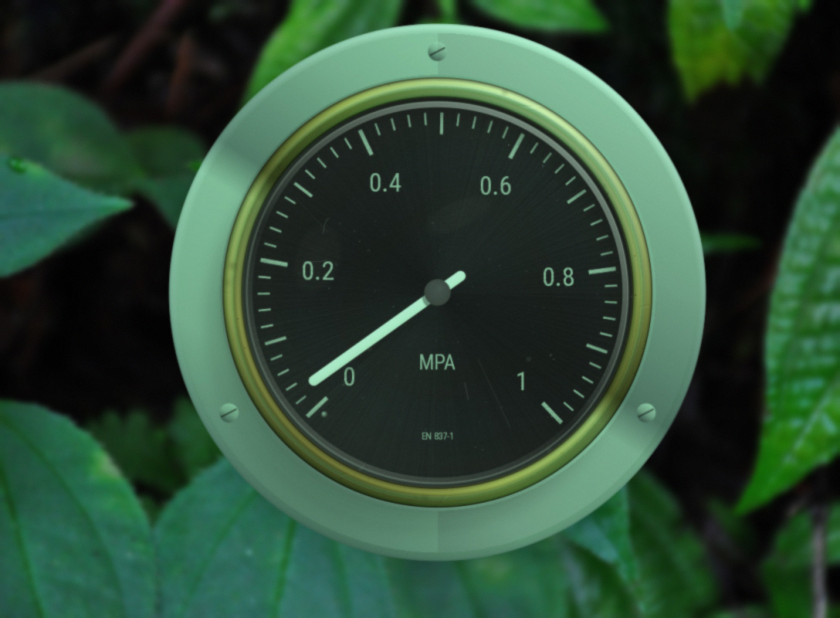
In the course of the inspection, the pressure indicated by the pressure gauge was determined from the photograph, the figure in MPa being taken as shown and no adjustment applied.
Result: 0.03 MPa
